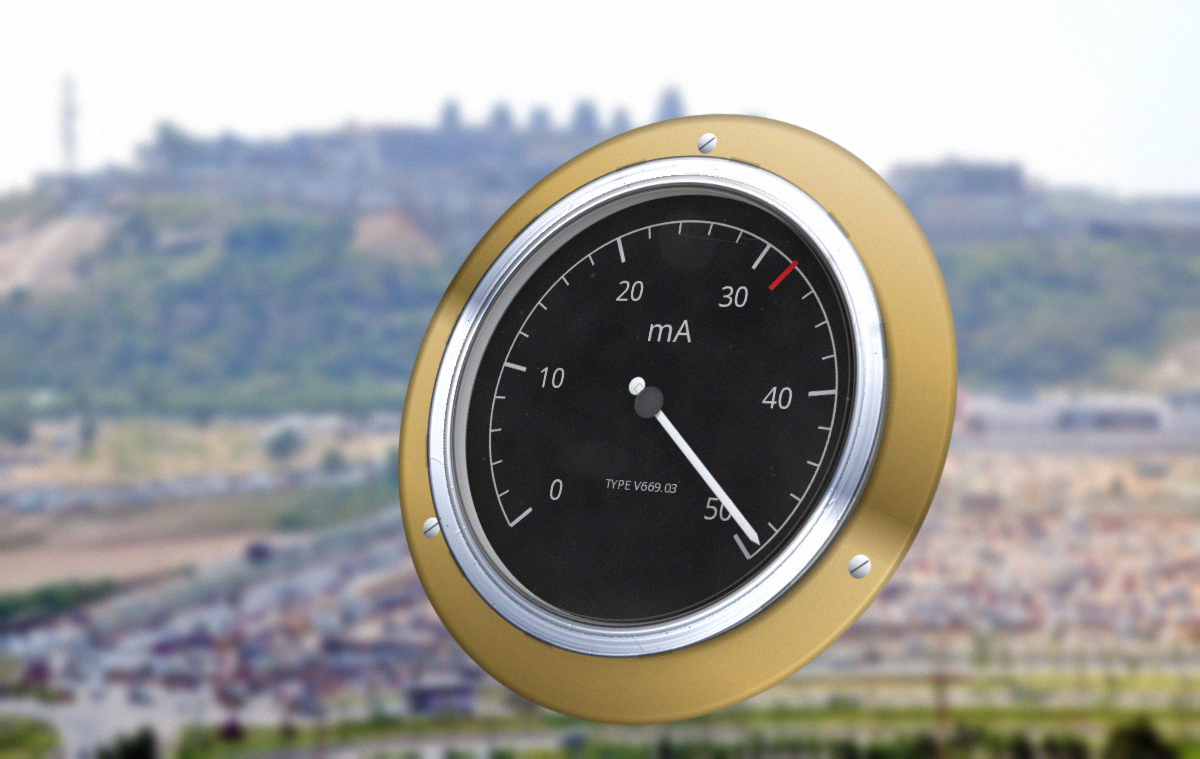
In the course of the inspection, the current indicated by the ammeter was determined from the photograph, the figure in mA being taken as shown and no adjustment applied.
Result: 49 mA
